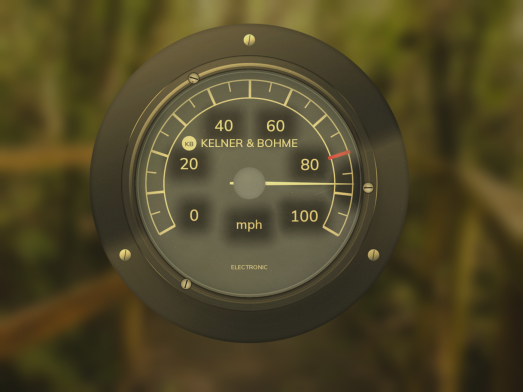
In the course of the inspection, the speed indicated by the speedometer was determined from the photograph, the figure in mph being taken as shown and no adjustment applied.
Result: 87.5 mph
